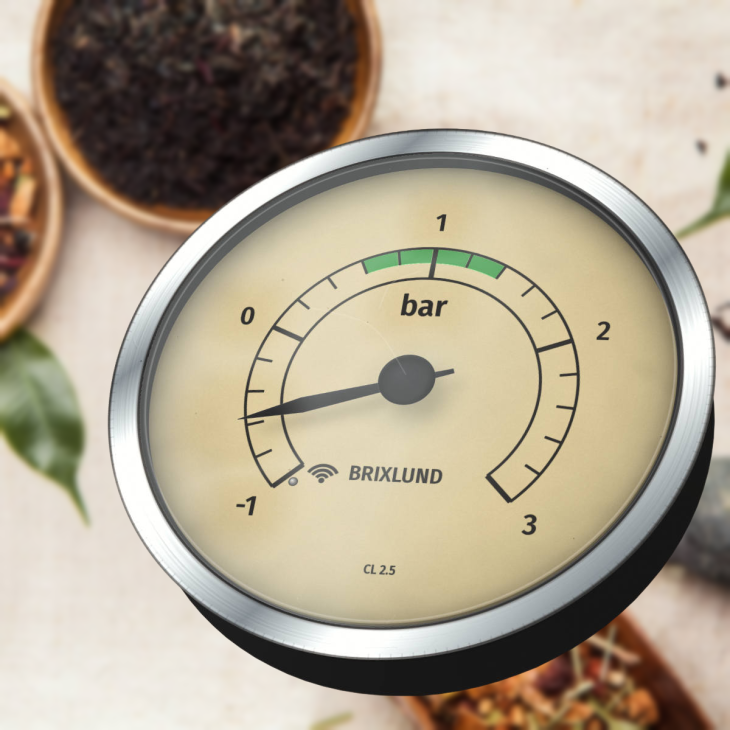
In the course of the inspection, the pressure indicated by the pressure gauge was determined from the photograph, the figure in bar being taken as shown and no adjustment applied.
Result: -0.6 bar
